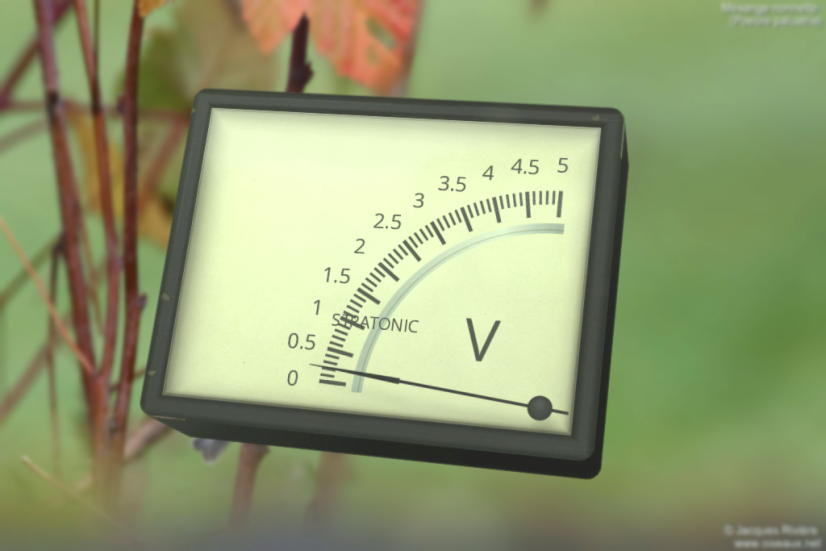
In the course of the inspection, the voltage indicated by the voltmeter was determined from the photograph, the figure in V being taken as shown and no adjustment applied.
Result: 0.2 V
